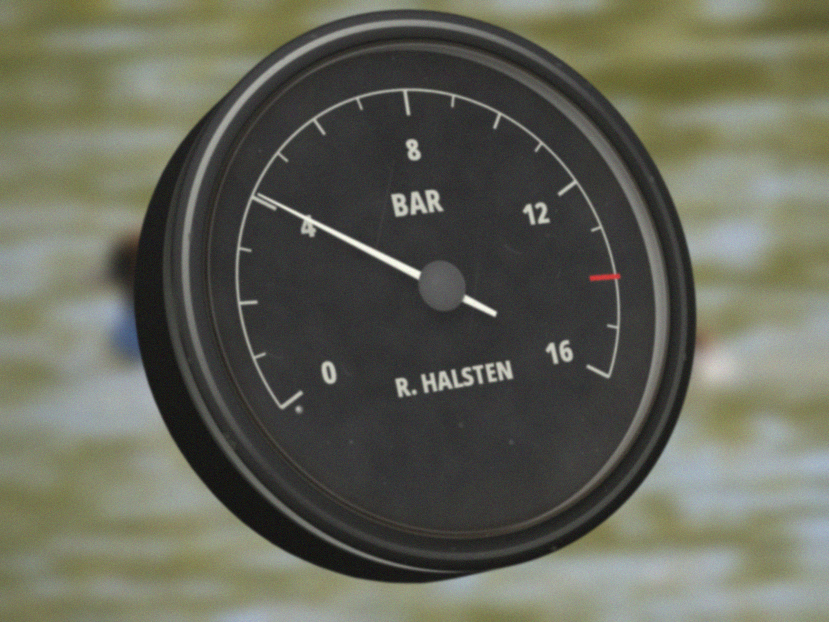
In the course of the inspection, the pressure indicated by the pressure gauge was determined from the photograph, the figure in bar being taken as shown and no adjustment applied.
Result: 4 bar
